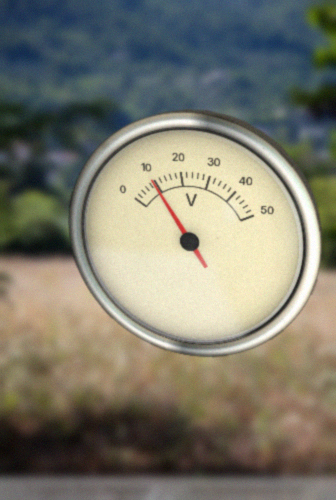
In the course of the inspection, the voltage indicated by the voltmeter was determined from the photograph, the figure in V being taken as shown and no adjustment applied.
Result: 10 V
